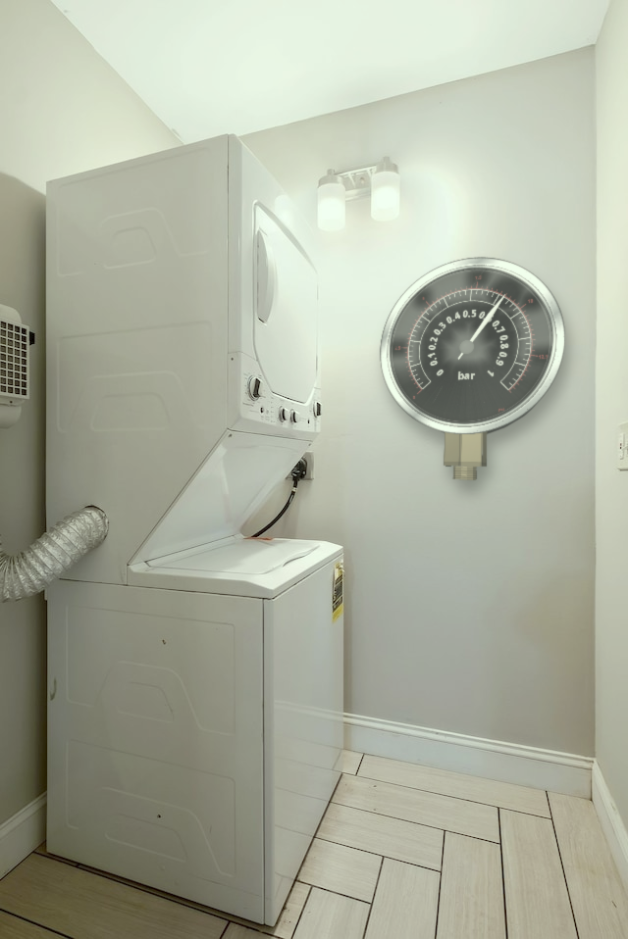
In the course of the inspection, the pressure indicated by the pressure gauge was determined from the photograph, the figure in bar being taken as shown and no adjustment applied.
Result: 0.62 bar
